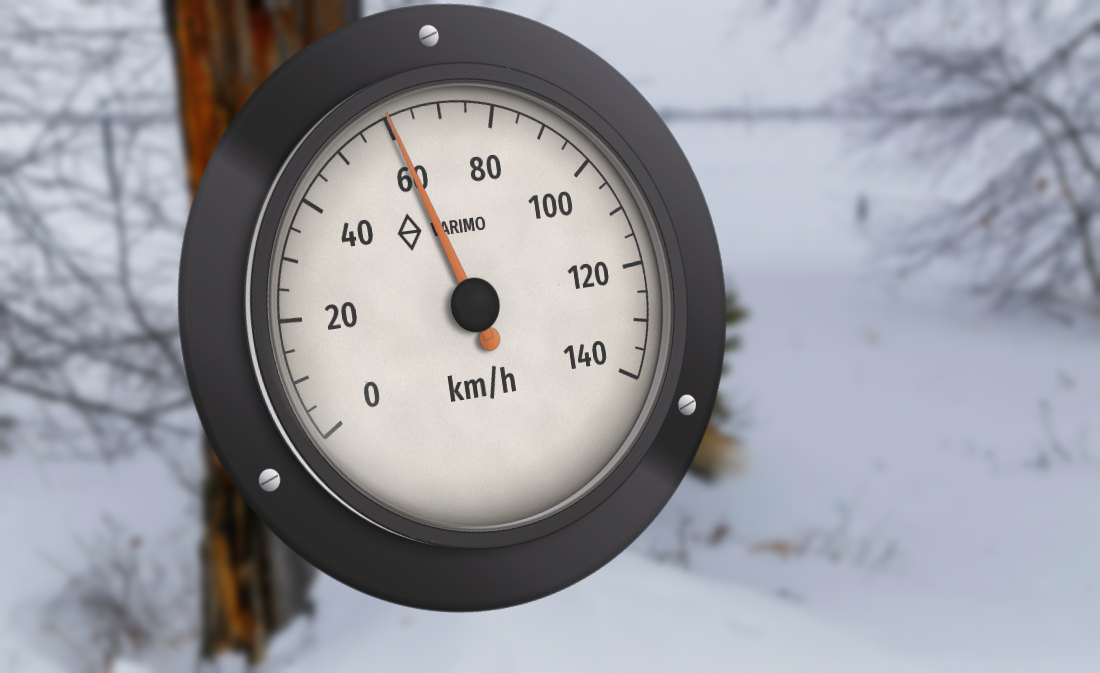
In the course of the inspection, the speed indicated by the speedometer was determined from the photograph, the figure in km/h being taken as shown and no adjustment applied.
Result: 60 km/h
